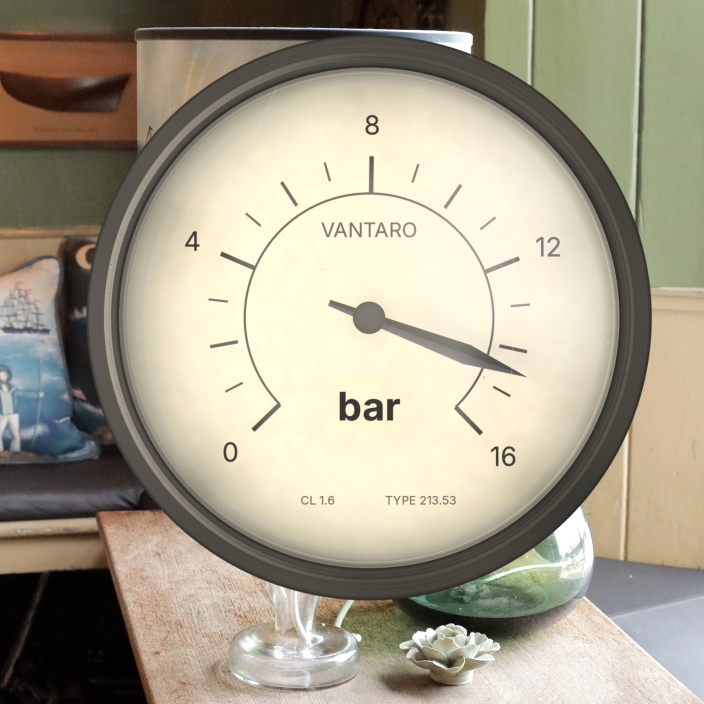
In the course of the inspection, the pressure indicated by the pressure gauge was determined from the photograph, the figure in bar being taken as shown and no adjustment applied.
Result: 14.5 bar
